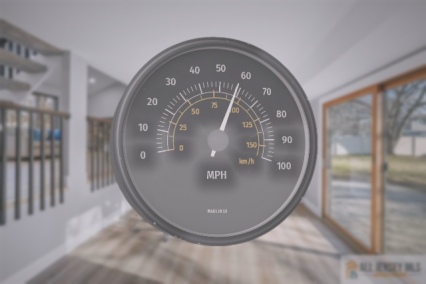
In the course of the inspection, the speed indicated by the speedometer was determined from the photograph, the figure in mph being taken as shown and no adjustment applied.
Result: 58 mph
